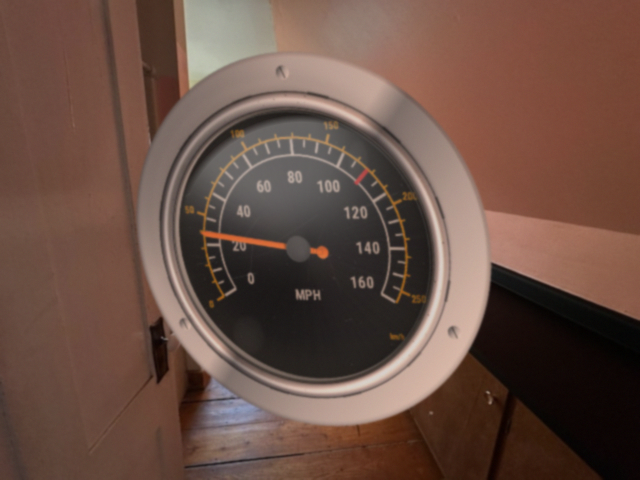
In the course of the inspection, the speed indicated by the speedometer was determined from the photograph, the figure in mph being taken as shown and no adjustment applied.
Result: 25 mph
